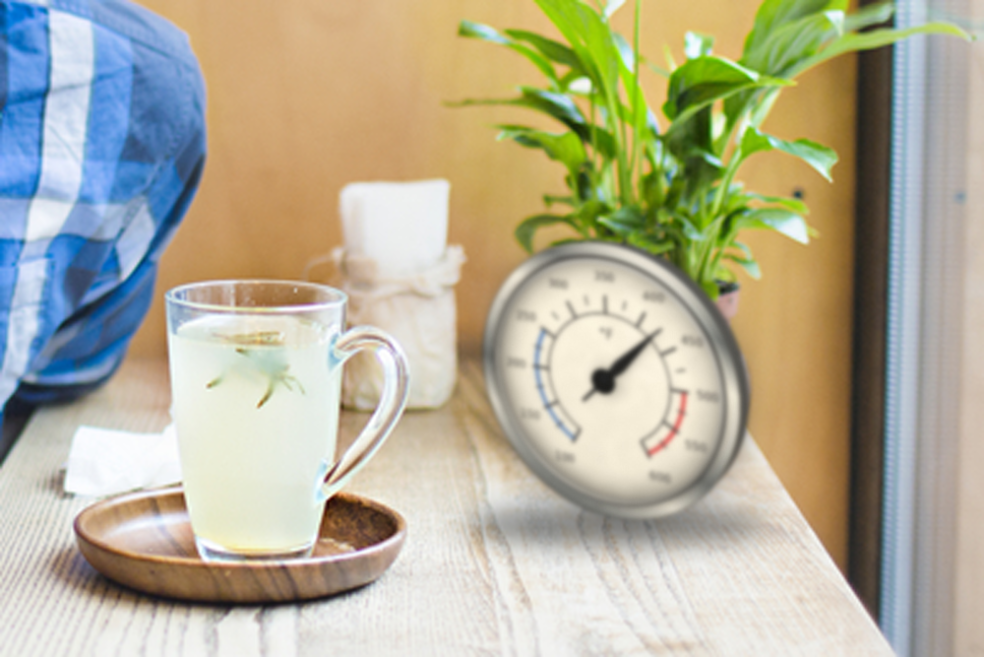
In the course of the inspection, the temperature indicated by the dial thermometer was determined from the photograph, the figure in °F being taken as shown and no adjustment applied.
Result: 425 °F
